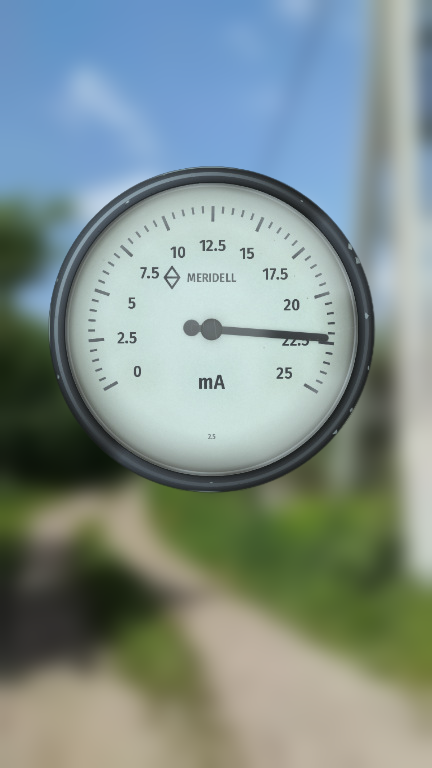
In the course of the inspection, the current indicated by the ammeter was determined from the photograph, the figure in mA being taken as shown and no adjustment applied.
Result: 22.25 mA
